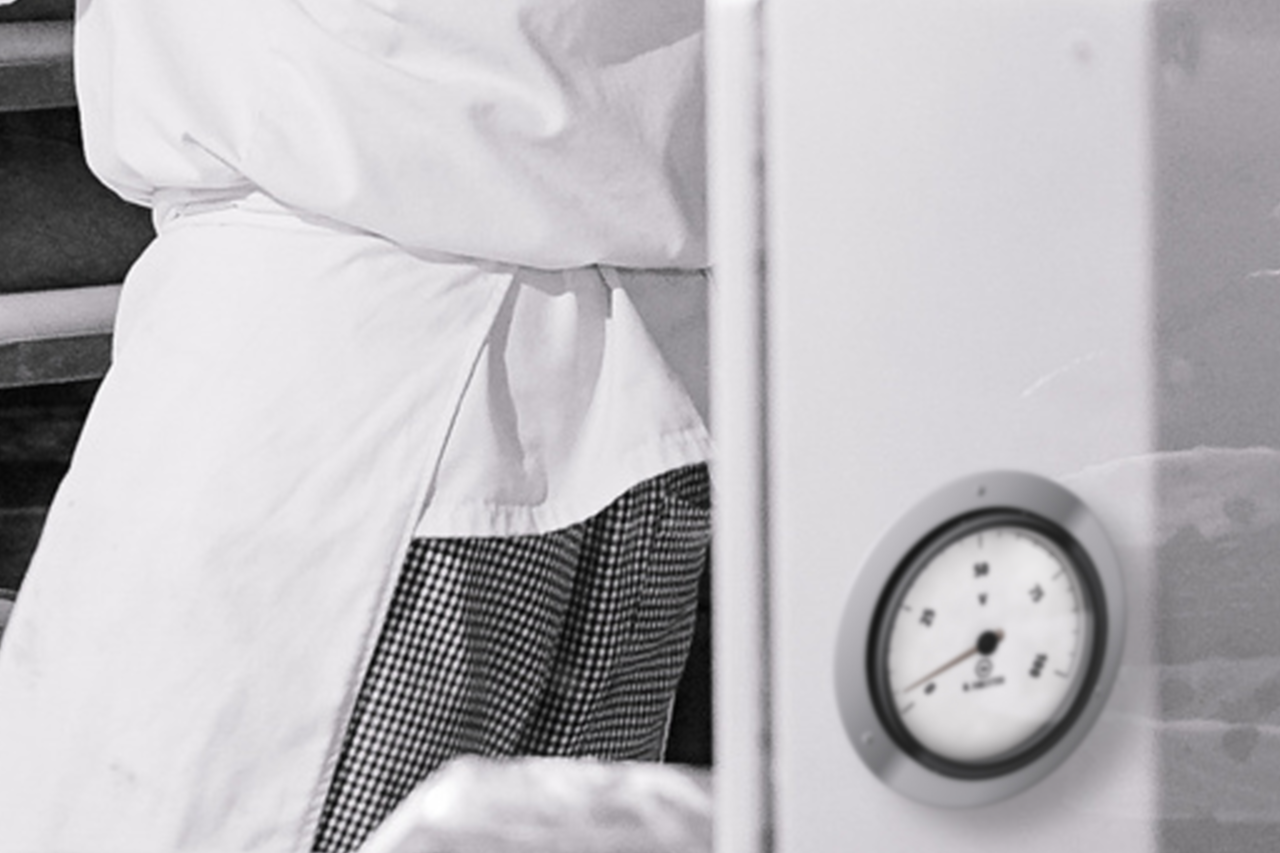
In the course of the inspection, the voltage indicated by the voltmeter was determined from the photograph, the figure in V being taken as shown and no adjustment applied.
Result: 5 V
